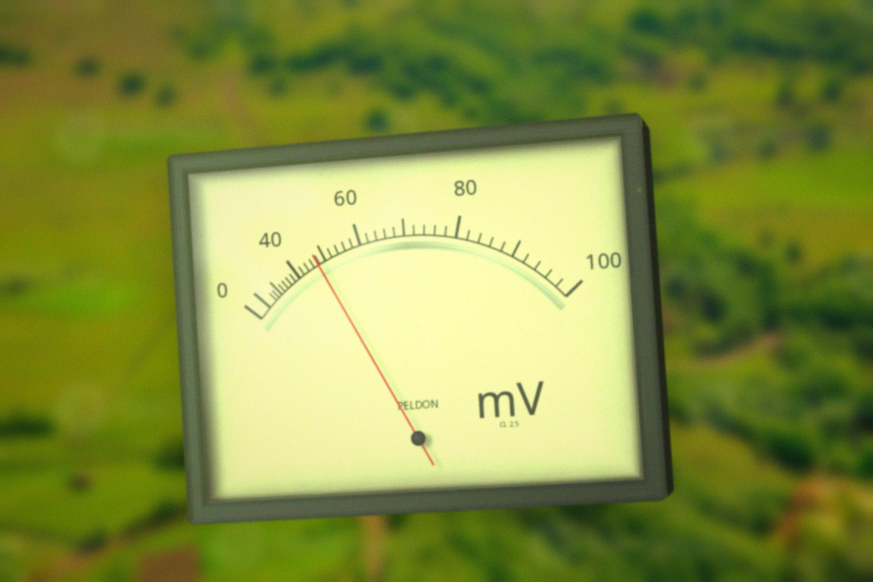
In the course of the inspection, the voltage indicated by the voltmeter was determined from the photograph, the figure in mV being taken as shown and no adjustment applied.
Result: 48 mV
